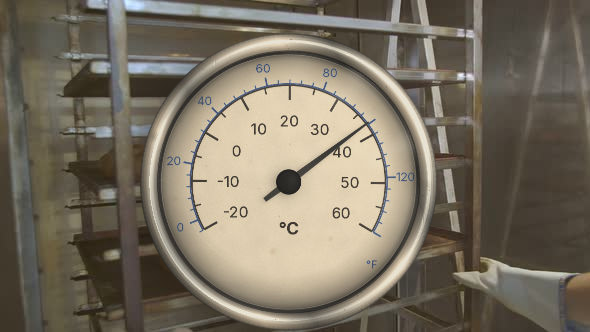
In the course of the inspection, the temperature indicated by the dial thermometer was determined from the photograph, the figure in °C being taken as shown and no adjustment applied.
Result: 37.5 °C
